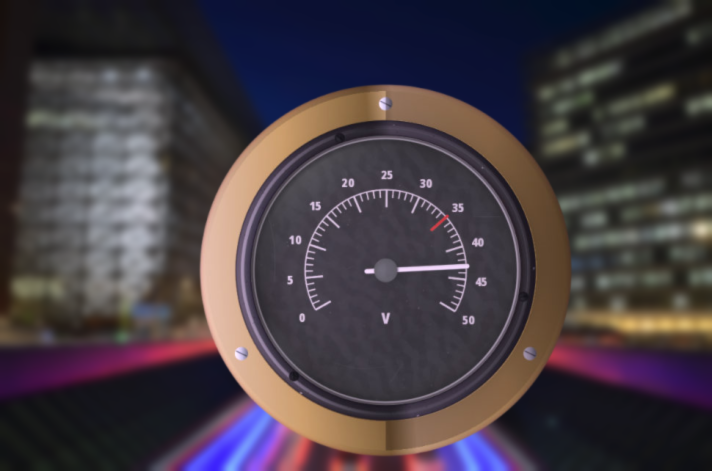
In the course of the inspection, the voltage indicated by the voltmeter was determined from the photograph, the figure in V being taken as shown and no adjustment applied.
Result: 43 V
